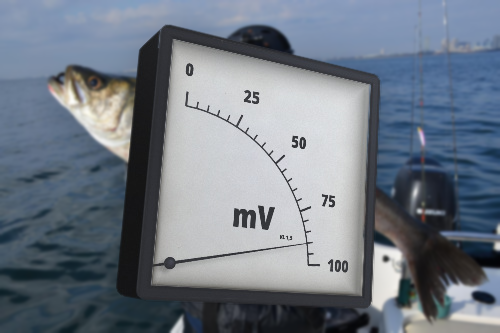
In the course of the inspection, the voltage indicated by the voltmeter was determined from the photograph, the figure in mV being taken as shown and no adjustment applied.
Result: 90 mV
